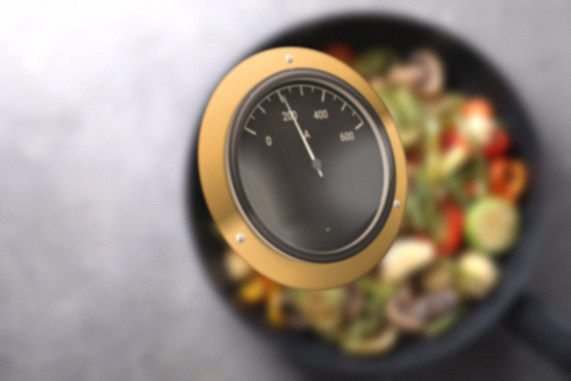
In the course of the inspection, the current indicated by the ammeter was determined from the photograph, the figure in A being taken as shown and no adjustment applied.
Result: 200 A
